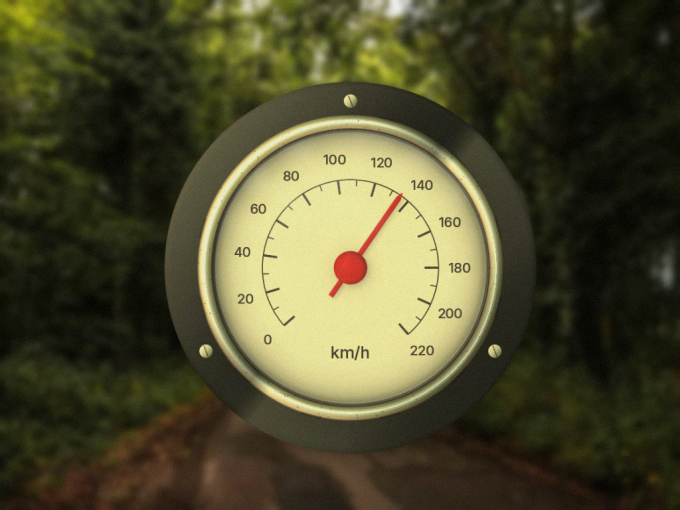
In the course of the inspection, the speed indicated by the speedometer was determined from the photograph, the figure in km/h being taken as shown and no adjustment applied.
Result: 135 km/h
